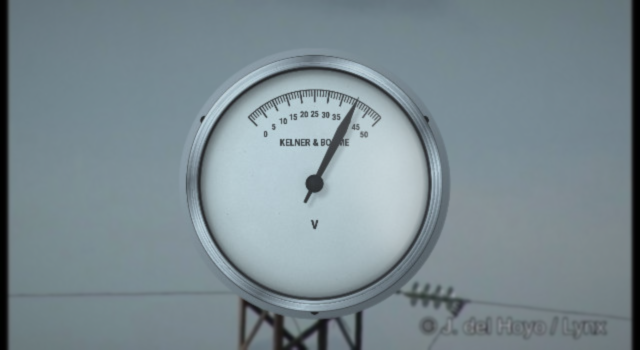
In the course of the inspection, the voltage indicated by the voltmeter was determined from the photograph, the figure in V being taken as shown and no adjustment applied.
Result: 40 V
